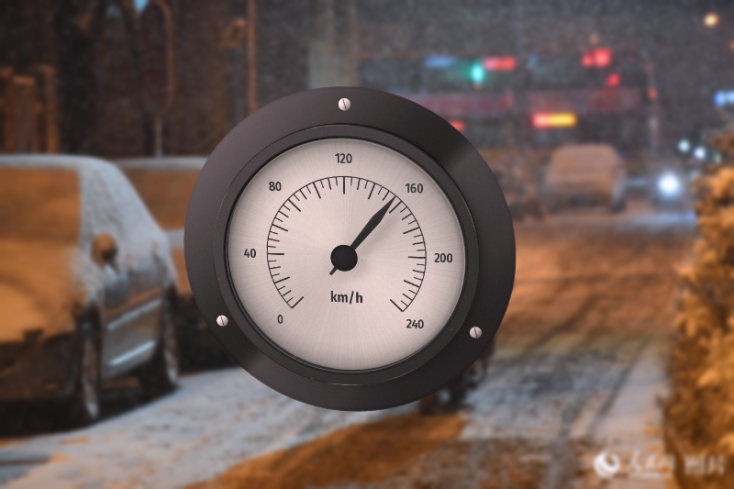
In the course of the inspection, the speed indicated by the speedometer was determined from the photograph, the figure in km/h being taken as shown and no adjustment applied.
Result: 155 km/h
